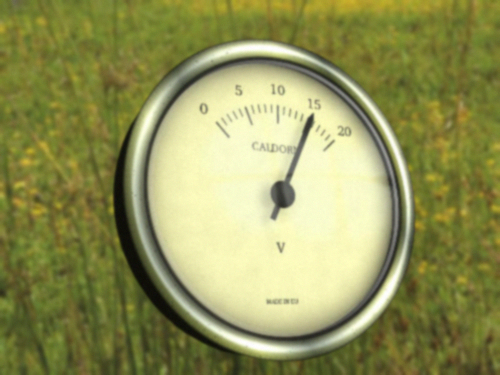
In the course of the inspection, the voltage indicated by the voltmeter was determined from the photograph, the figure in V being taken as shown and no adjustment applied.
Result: 15 V
